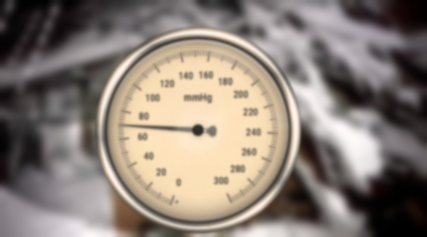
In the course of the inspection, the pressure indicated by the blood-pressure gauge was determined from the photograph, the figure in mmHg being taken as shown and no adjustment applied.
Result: 70 mmHg
